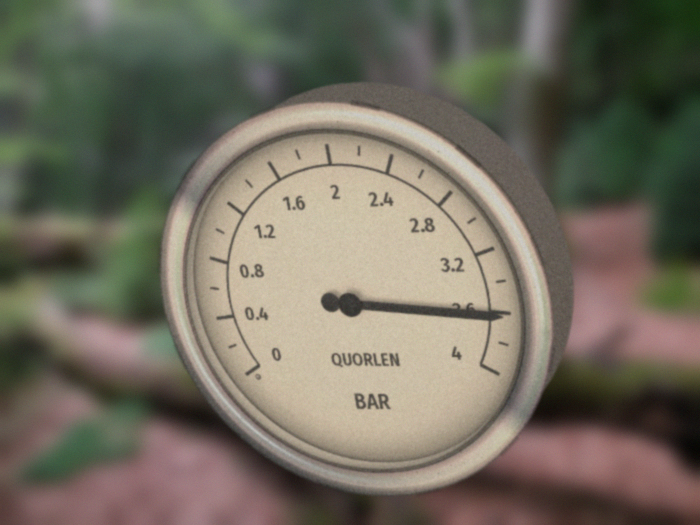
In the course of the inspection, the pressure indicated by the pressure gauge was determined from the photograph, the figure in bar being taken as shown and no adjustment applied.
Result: 3.6 bar
